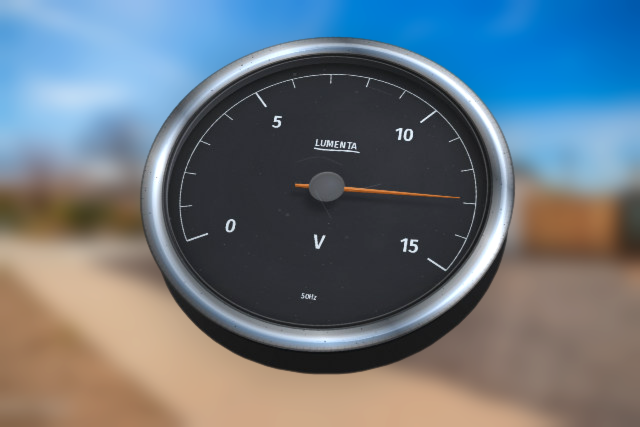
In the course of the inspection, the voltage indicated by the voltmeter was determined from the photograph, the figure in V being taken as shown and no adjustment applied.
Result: 13 V
